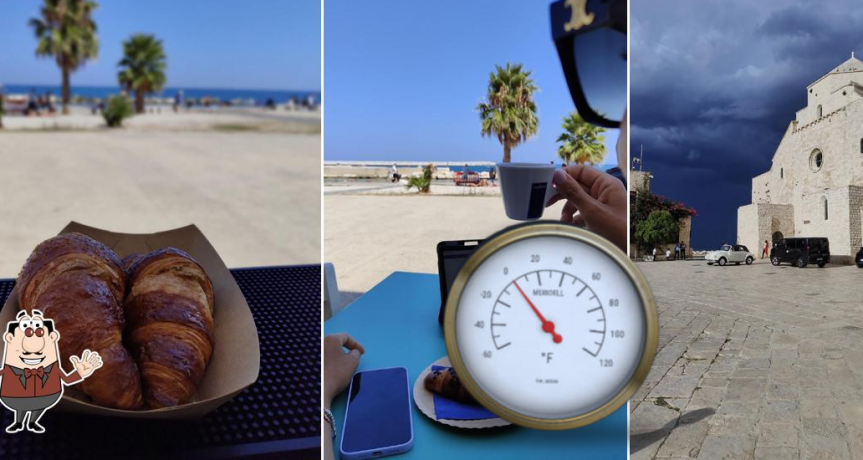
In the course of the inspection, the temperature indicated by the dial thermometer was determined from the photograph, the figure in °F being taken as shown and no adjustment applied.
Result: 0 °F
